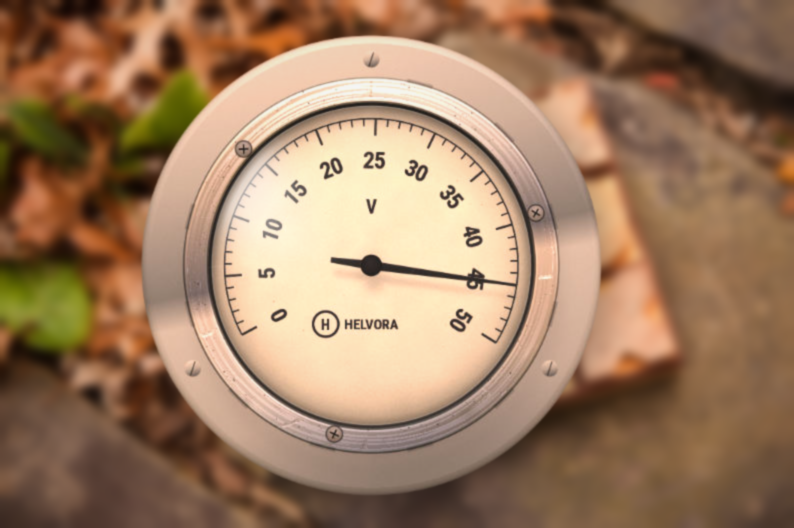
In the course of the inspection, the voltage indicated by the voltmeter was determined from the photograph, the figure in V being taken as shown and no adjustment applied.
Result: 45 V
